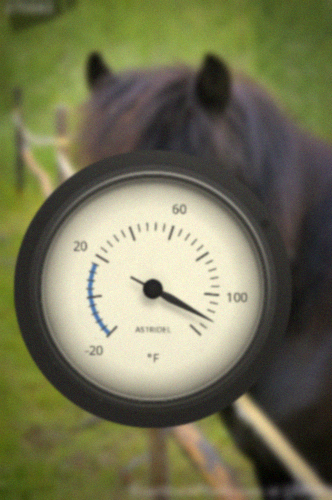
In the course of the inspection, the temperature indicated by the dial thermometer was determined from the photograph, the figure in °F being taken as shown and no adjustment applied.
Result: 112 °F
